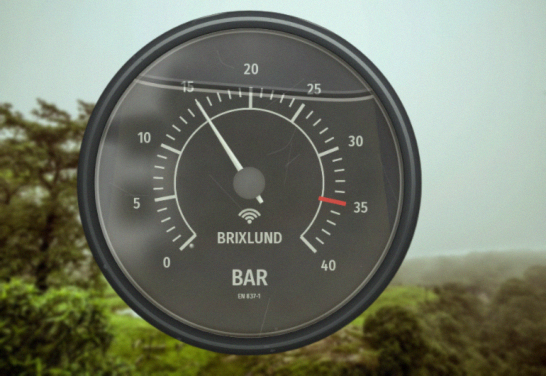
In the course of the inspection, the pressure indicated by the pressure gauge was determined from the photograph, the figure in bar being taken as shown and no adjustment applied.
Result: 15 bar
